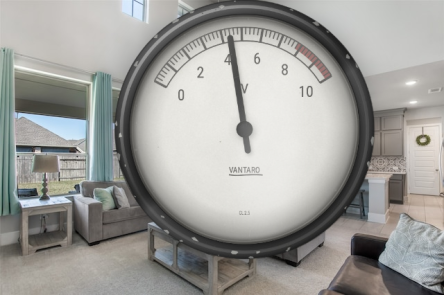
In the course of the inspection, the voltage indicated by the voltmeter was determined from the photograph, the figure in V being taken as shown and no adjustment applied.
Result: 4.4 V
